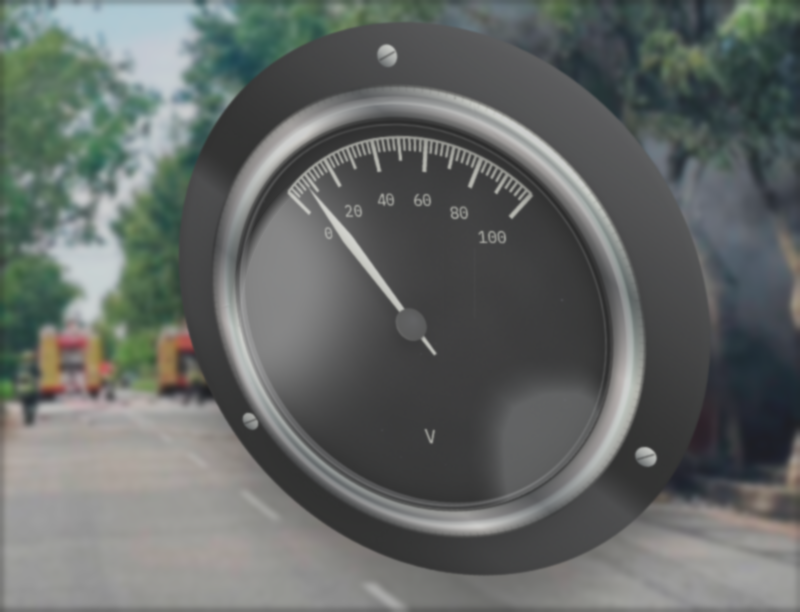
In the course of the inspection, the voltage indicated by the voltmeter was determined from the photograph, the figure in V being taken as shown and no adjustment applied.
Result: 10 V
